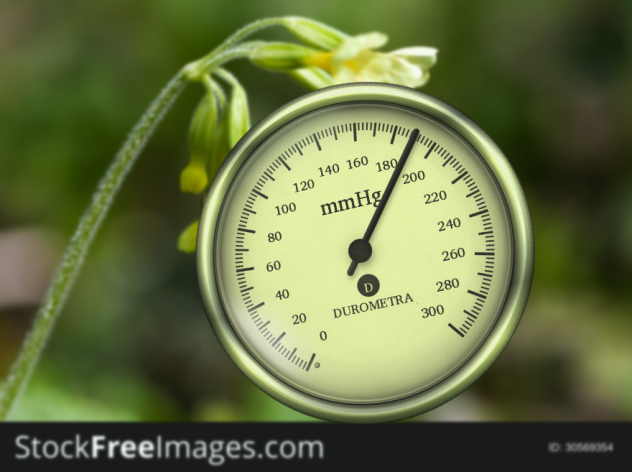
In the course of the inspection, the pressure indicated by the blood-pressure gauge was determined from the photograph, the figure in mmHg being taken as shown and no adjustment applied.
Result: 190 mmHg
